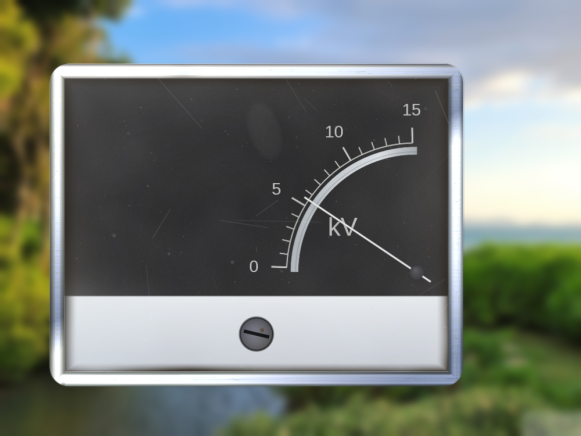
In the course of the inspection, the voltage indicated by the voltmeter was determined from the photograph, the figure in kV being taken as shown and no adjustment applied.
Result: 5.5 kV
